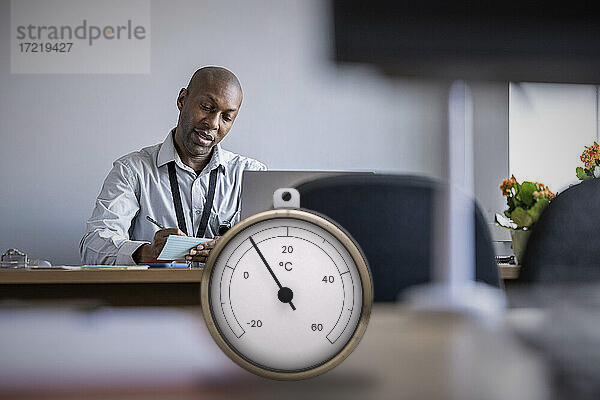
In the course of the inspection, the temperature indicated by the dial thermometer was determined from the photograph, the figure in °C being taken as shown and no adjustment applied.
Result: 10 °C
